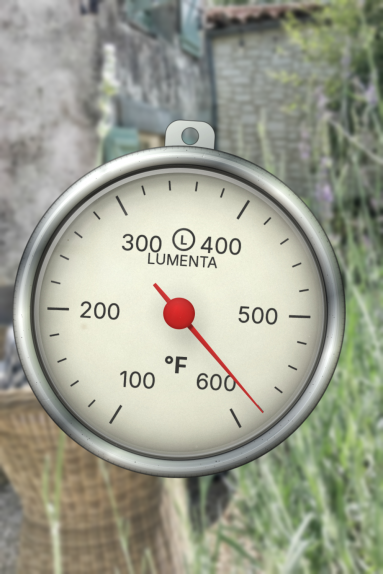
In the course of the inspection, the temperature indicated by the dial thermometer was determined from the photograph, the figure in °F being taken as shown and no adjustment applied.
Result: 580 °F
